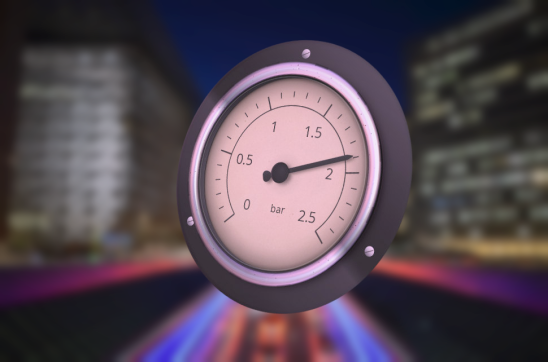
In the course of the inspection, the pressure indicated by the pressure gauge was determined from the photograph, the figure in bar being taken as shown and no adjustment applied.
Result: 1.9 bar
